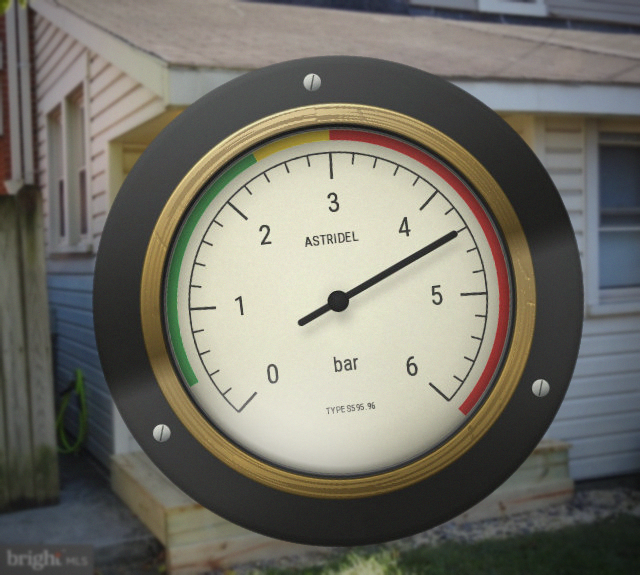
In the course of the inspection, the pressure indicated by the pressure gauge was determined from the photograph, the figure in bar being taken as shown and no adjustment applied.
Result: 4.4 bar
